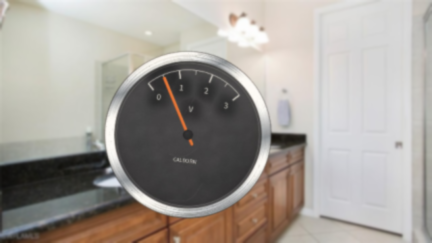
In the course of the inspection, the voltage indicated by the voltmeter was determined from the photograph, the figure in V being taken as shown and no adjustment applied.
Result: 0.5 V
